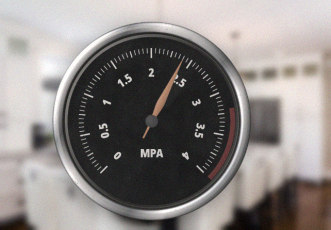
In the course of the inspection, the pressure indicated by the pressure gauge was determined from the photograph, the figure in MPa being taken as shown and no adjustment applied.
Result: 2.4 MPa
